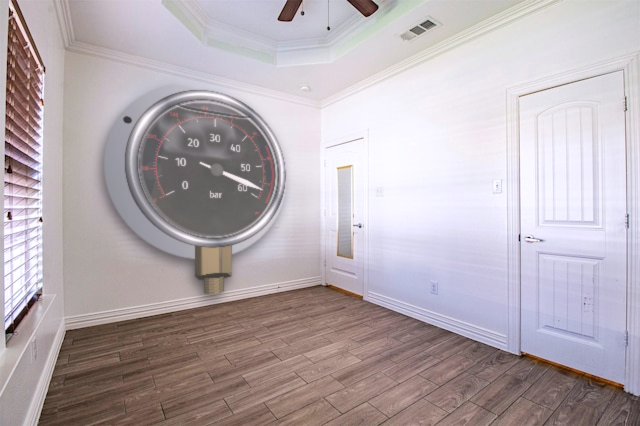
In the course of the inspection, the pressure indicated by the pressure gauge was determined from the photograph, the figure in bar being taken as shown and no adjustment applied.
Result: 57.5 bar
